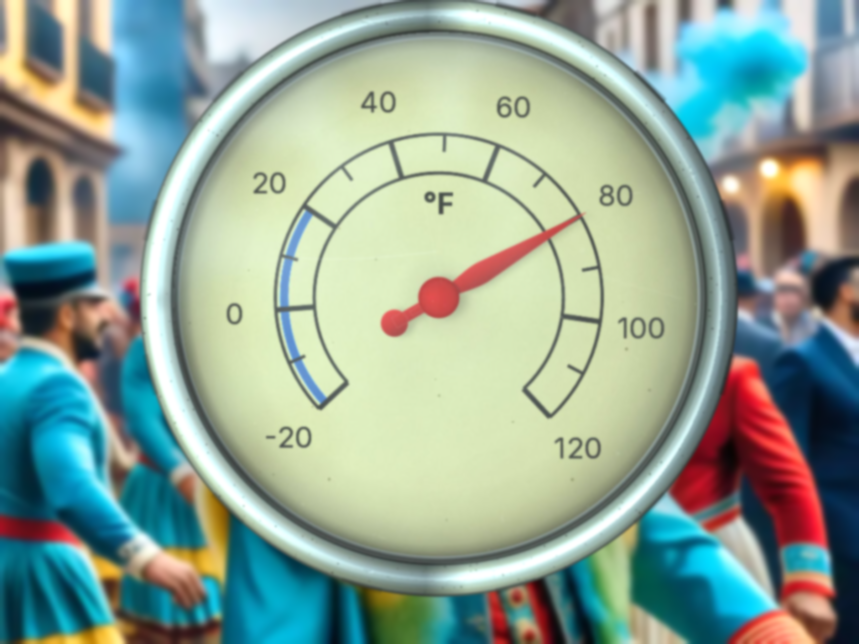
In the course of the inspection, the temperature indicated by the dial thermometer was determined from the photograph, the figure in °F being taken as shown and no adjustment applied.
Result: 80 °F
